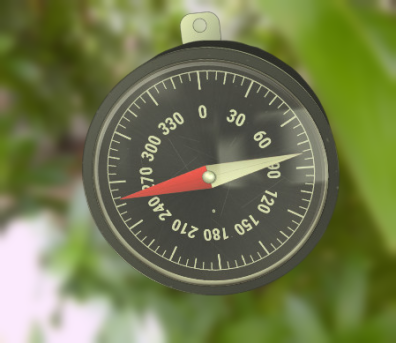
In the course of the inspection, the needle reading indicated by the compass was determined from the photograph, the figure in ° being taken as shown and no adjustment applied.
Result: 260 °
